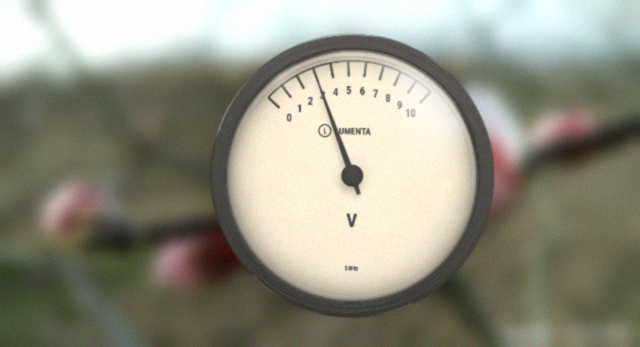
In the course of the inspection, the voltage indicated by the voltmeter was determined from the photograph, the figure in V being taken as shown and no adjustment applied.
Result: 3 V
